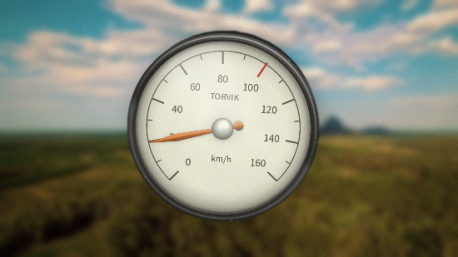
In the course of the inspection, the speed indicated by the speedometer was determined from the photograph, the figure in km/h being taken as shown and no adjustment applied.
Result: 20 km/h
